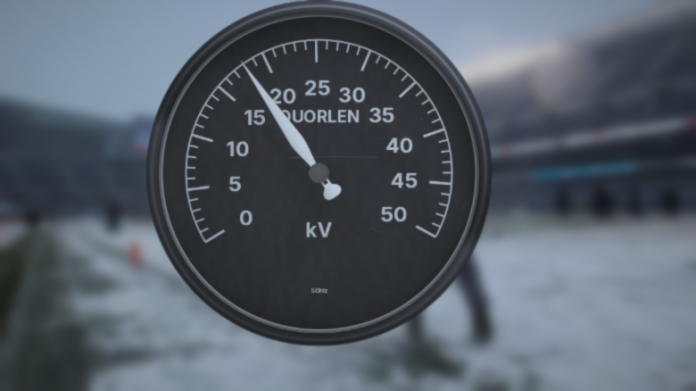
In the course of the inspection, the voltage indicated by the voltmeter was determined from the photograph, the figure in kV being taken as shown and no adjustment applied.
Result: 18 kV
